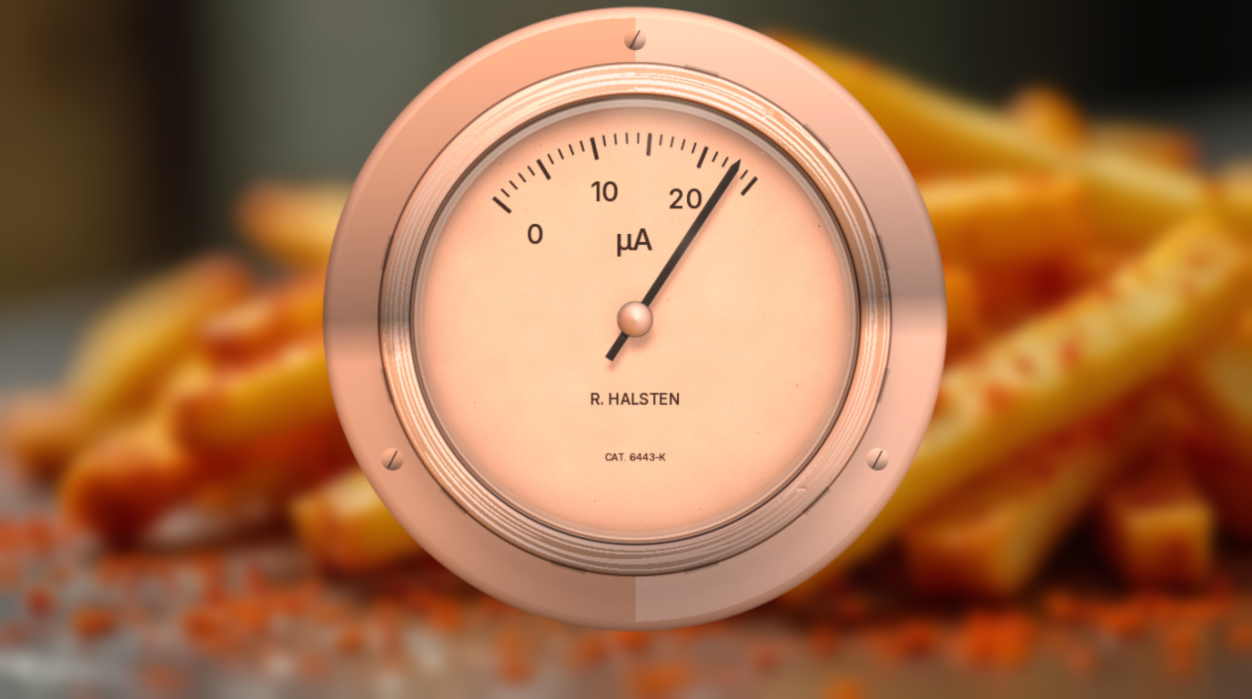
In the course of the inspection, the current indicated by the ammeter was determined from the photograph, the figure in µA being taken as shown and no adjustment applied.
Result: 23 µA
